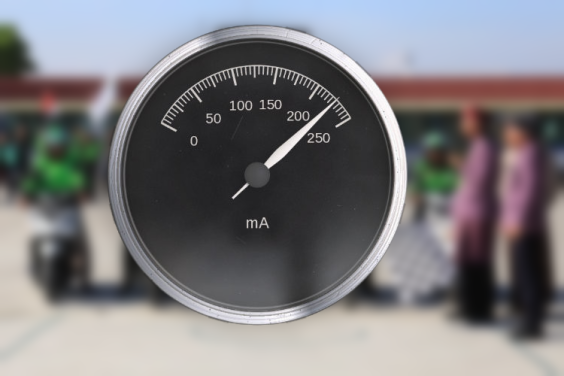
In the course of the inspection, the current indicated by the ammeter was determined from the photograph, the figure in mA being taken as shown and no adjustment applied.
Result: 225 mA
